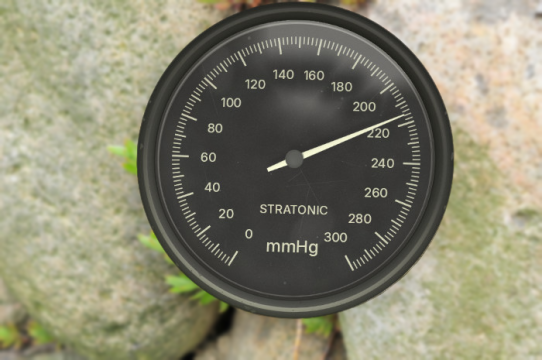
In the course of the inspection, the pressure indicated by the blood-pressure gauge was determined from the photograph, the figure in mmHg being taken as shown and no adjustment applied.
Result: 216 mmHg
